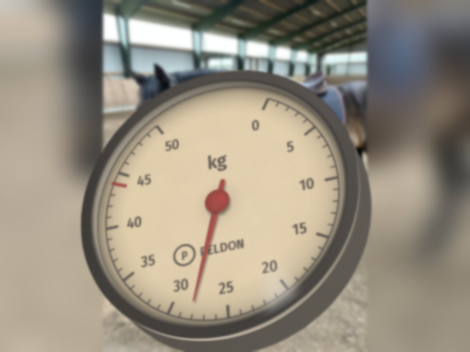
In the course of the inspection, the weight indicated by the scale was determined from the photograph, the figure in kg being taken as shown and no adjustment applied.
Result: 28 kg
